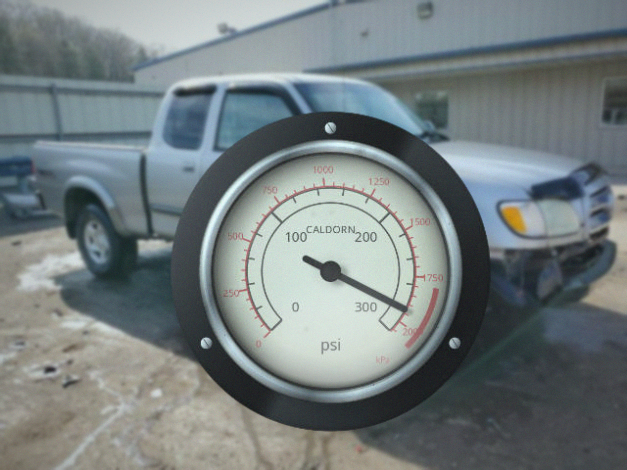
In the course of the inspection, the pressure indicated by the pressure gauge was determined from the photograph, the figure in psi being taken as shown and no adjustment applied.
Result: 280 psi
